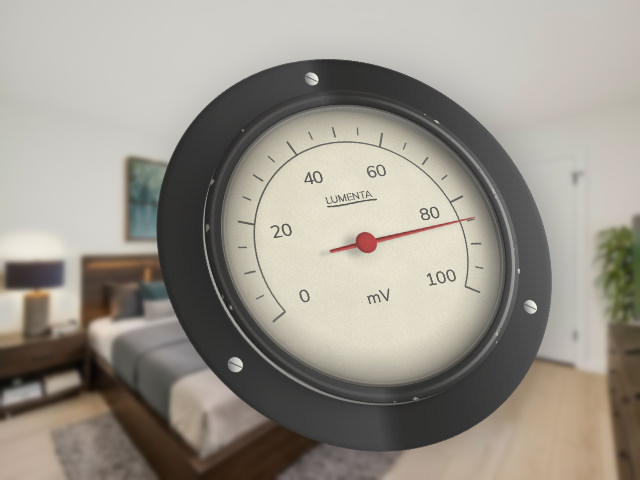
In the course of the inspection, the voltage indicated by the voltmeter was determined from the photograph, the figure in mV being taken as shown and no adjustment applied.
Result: 85 mV
